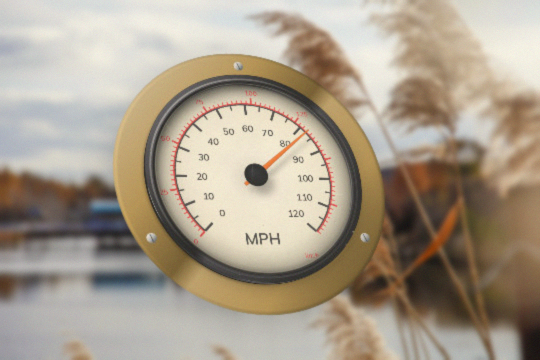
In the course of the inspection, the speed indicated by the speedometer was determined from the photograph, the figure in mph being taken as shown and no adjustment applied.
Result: 82.5 mph
